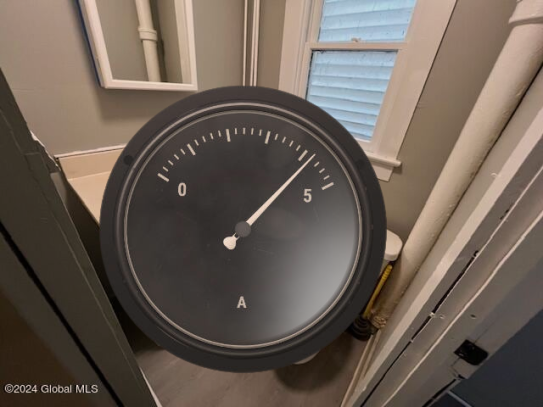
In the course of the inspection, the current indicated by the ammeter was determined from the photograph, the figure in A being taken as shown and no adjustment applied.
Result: 4.2 A
